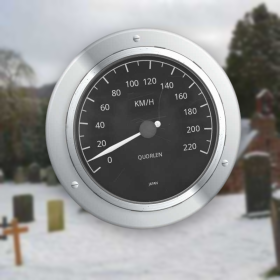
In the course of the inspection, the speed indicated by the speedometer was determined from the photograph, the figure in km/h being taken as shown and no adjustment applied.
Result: 10 km/h
